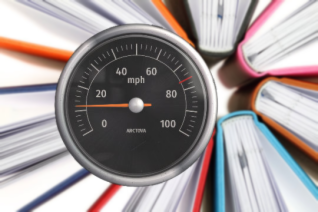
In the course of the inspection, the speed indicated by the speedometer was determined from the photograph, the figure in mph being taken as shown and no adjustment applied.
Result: 12 mph
